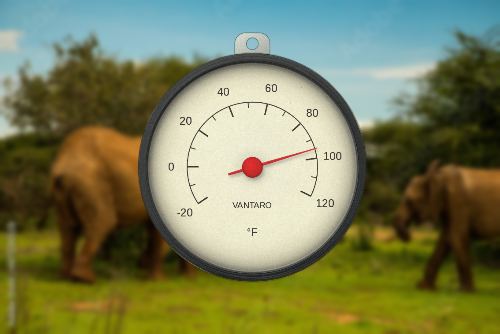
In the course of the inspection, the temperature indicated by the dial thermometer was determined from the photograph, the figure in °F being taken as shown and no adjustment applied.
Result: 95 °F
